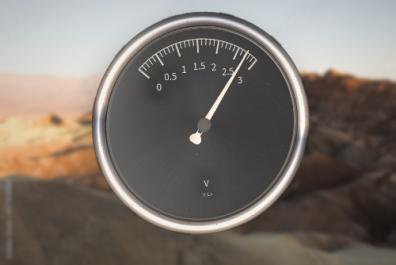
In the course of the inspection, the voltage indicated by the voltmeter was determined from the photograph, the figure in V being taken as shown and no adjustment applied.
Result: 2.7 V
